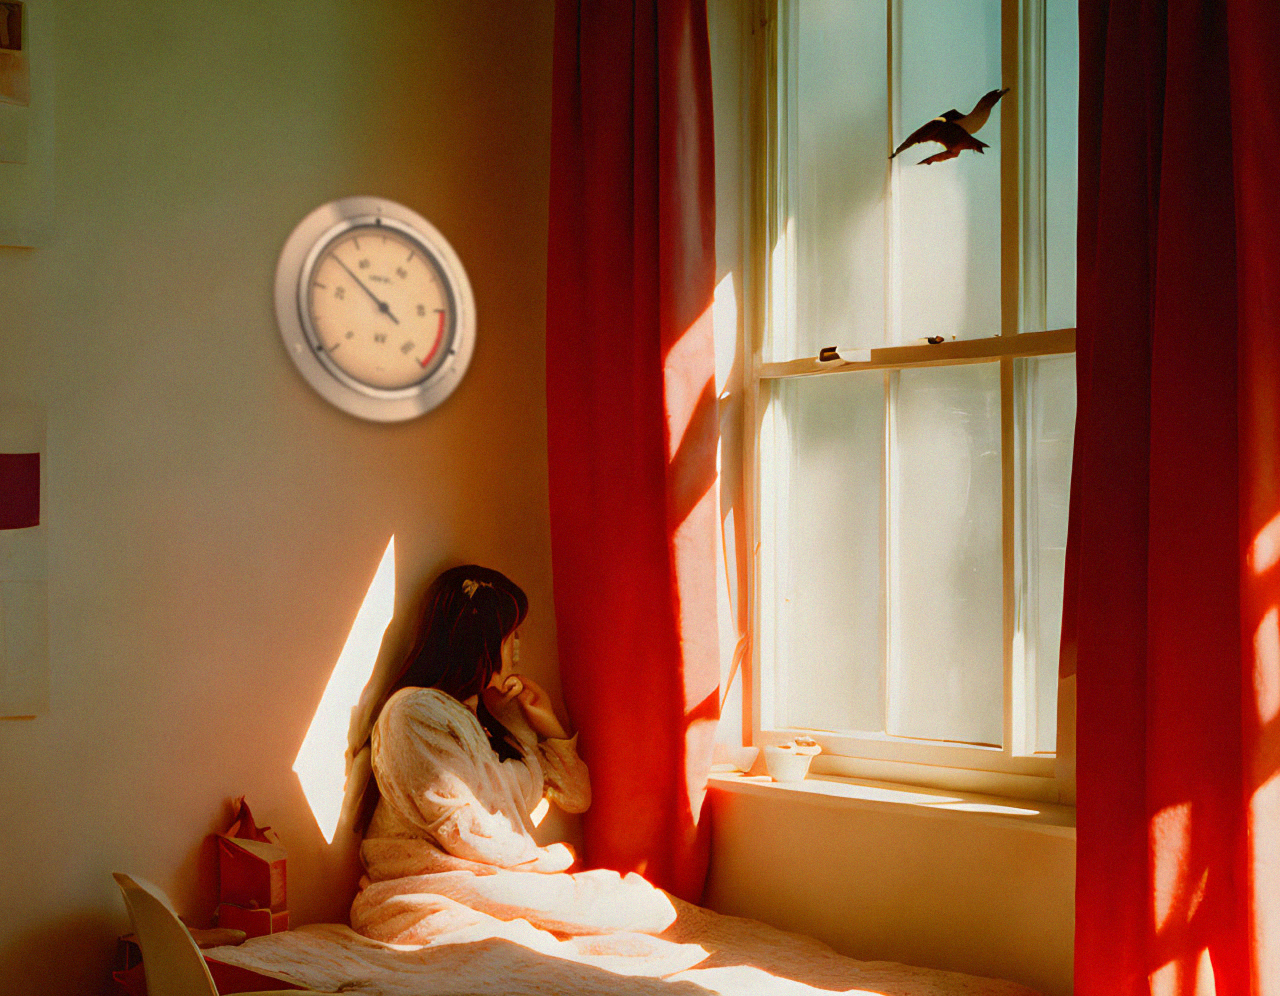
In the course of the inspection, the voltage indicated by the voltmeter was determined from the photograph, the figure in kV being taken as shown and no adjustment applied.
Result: 30 kV
